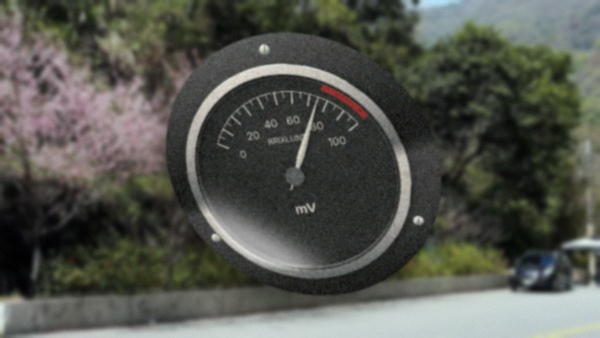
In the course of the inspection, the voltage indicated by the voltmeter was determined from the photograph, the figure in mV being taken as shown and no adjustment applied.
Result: 75 mV
